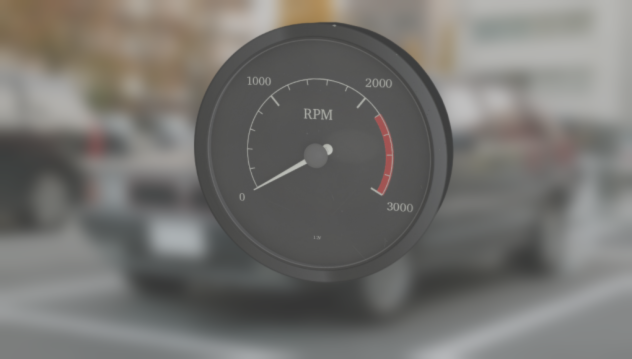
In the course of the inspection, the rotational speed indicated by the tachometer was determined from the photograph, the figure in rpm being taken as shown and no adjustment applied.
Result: 0 rpm
